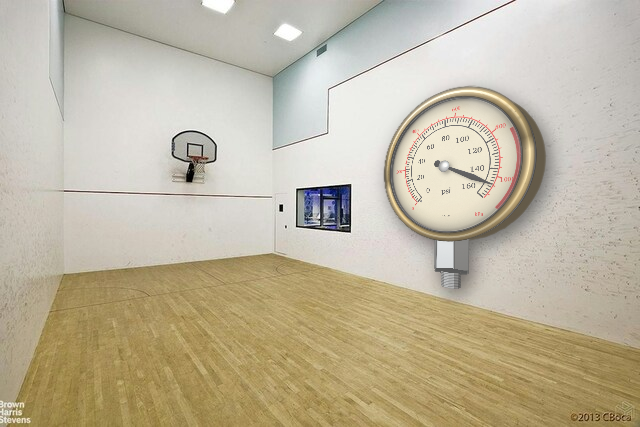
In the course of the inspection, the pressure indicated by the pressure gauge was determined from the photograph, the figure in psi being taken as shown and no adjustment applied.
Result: 150 psi
